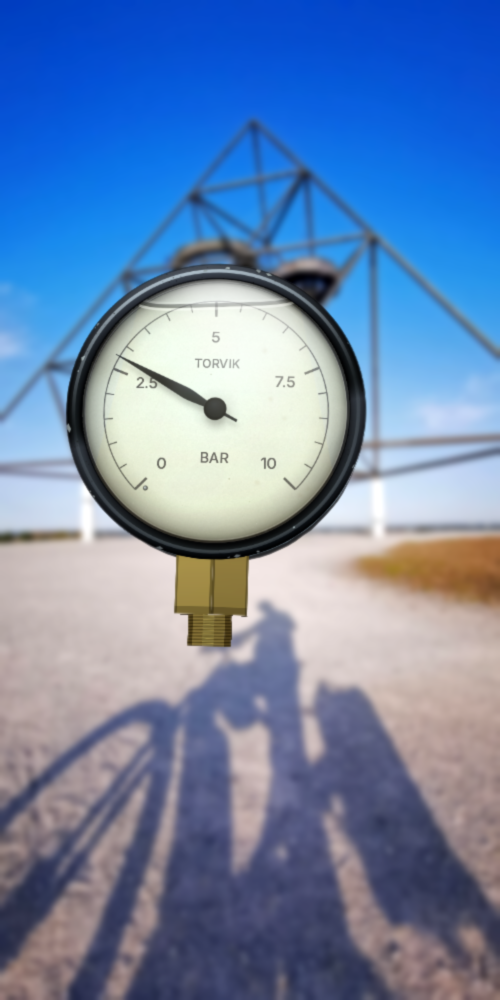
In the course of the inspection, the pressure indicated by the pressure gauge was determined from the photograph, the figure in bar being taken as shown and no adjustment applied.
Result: 2.75 bar
